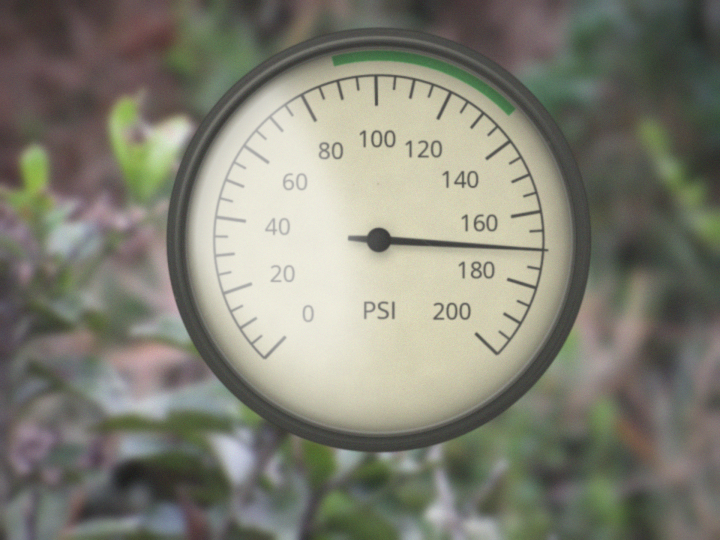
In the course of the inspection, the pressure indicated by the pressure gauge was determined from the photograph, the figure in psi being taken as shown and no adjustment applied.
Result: 170 psi
